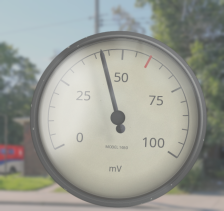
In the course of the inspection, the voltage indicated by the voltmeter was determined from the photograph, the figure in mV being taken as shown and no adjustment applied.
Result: 42.5 mV
